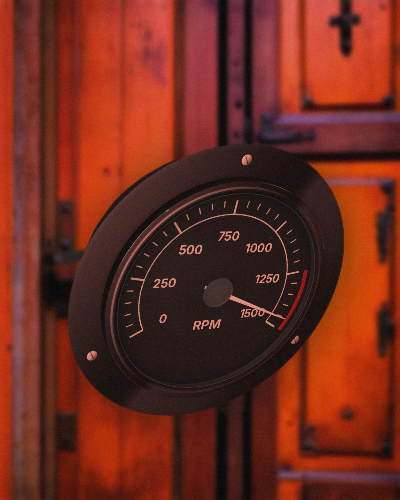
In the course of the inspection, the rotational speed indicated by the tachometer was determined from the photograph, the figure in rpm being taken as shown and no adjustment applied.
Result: 1450 rpm
